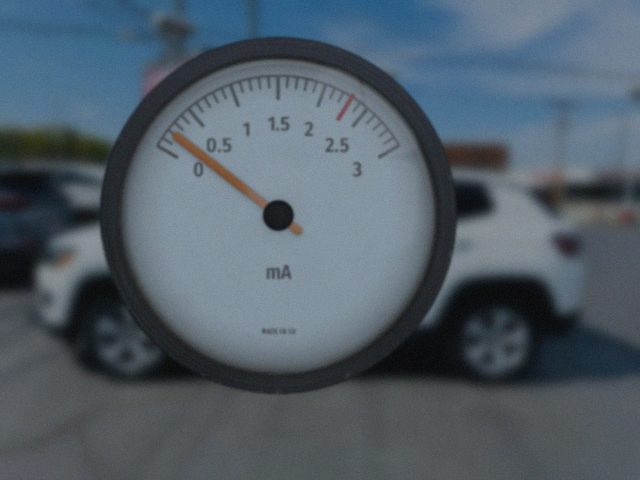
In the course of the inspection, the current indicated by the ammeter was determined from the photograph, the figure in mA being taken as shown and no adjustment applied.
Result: 0.2 mA
